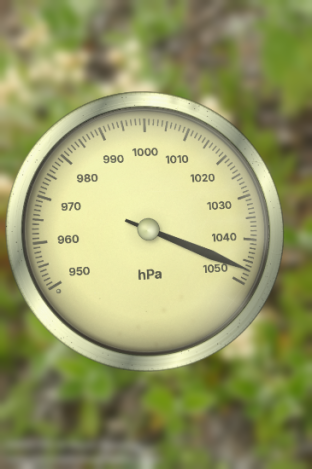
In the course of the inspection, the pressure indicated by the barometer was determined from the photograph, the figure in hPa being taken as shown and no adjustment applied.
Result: 1047 hPa
